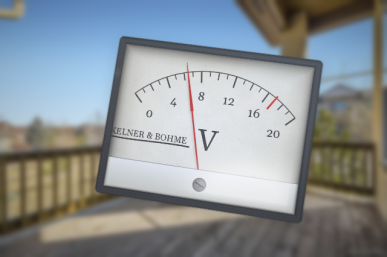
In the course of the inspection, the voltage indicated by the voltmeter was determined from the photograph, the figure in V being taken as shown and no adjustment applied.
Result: 6.5 V
